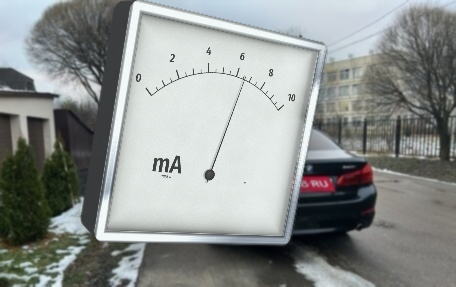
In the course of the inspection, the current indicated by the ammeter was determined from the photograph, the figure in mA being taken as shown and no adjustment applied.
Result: 6.5 mA
